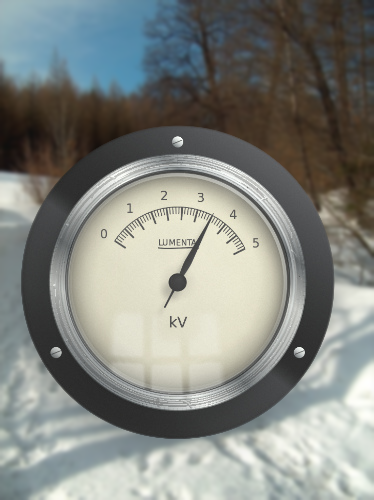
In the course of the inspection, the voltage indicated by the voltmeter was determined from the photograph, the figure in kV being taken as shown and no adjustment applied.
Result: 3.5 kV
